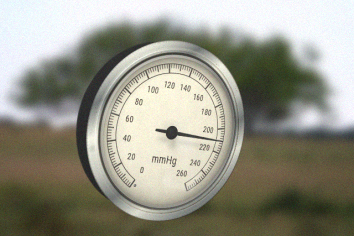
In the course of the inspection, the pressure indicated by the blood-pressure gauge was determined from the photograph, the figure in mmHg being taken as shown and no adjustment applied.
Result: 210 mmHg
